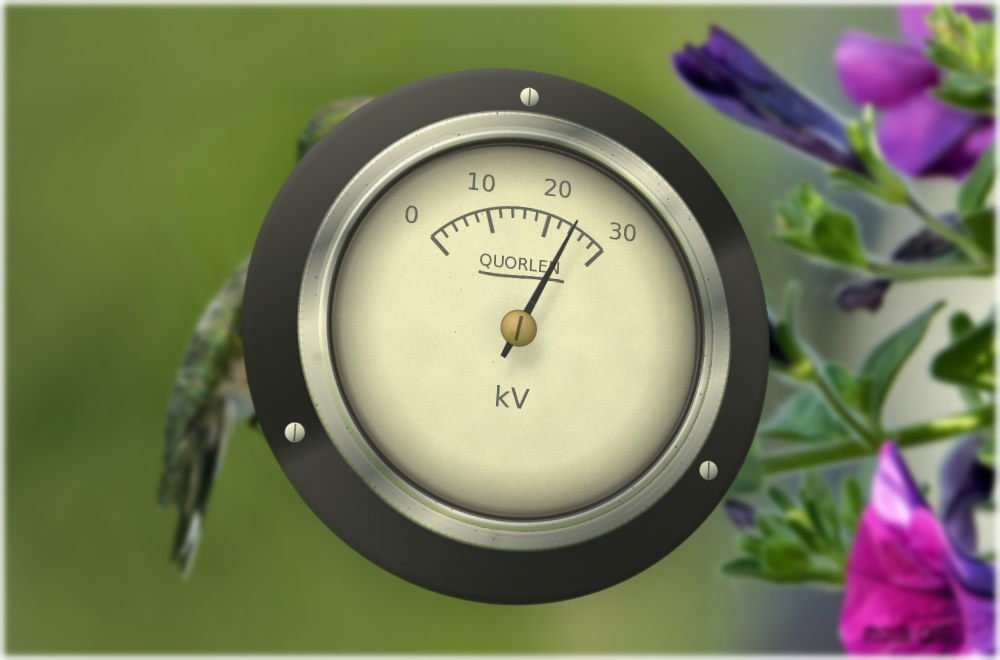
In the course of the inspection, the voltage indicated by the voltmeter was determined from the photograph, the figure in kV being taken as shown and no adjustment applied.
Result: 24 kV
